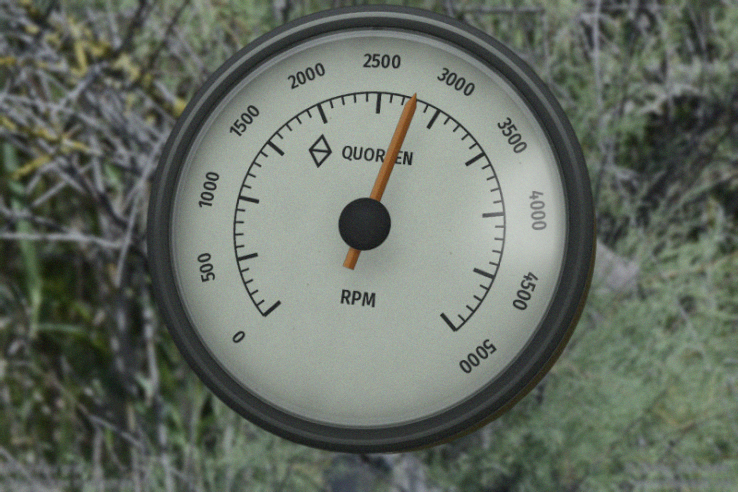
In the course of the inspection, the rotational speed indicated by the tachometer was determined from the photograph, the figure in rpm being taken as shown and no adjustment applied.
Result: 2800 rpm
